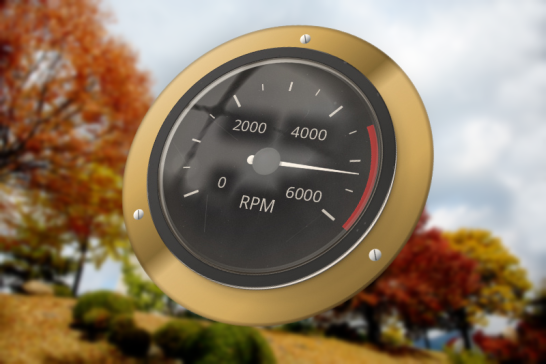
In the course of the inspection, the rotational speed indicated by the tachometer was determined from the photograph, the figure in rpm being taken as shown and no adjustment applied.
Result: 5250 rpm
